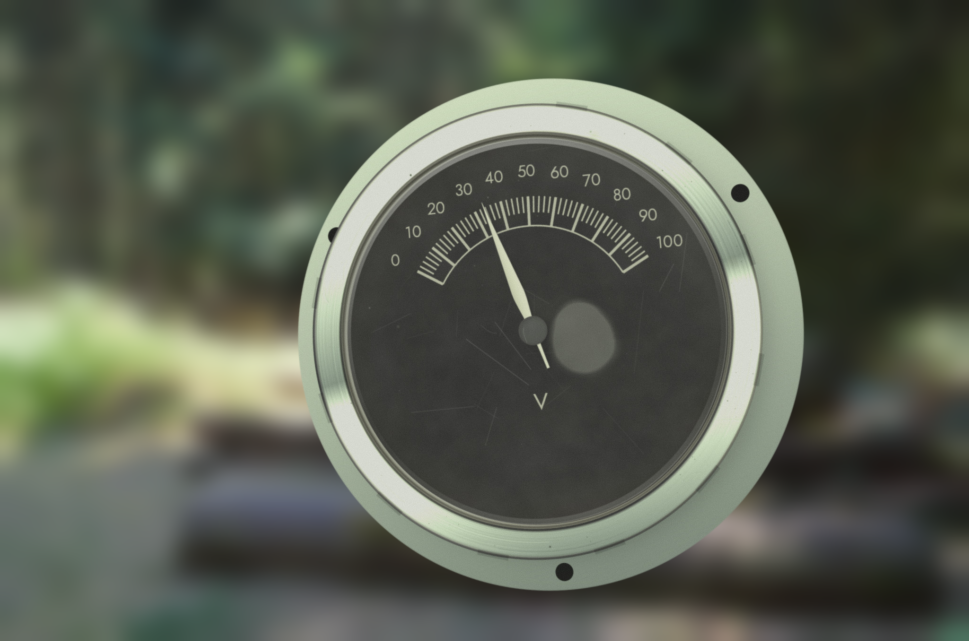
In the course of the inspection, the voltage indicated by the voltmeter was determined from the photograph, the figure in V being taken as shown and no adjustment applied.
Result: 34 V
